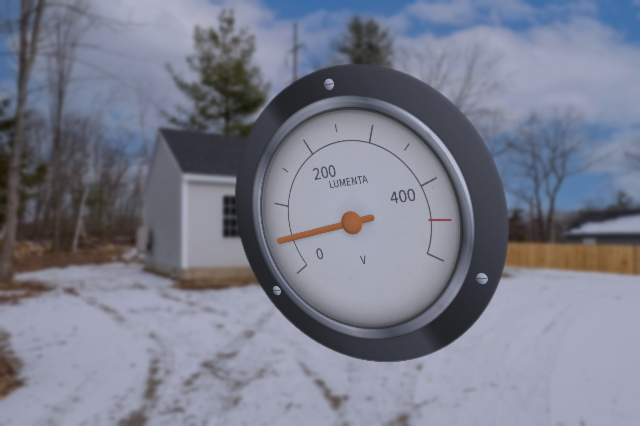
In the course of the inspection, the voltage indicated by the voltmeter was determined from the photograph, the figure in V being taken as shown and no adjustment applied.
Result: 50 V
